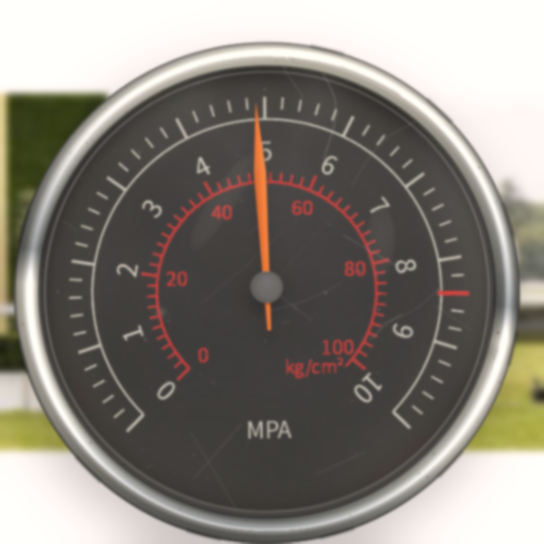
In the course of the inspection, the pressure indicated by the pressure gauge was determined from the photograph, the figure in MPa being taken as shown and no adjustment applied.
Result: 4.9 MPa
